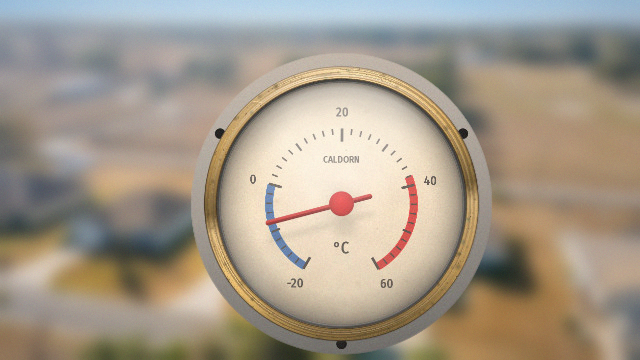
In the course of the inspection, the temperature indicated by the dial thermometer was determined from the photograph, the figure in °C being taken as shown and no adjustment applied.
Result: -8 °C
